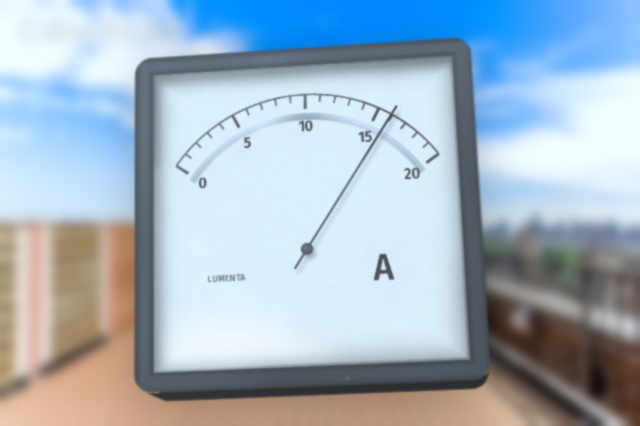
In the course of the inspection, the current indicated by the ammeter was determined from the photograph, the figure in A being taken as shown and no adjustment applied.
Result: 16 A
